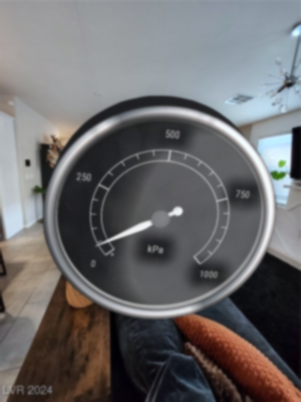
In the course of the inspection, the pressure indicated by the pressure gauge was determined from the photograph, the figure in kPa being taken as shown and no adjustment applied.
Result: 50 kPa
